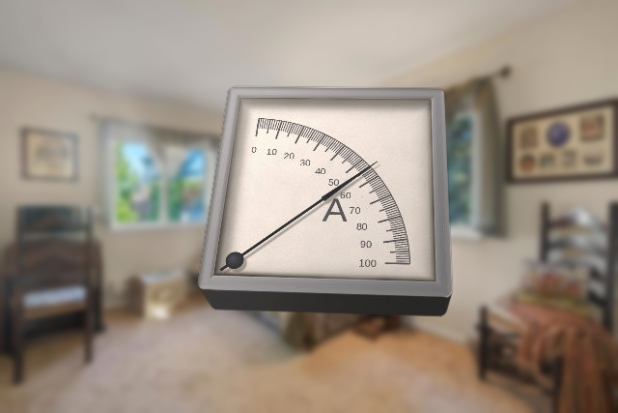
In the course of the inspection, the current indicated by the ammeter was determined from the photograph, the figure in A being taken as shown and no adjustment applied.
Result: 55 A
